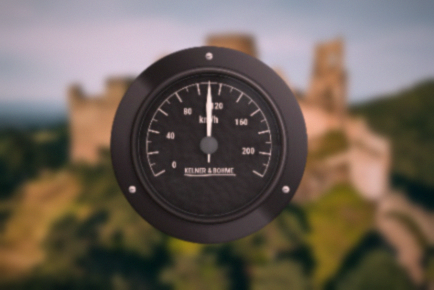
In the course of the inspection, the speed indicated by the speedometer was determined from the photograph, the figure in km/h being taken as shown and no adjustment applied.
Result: 110 km/h
